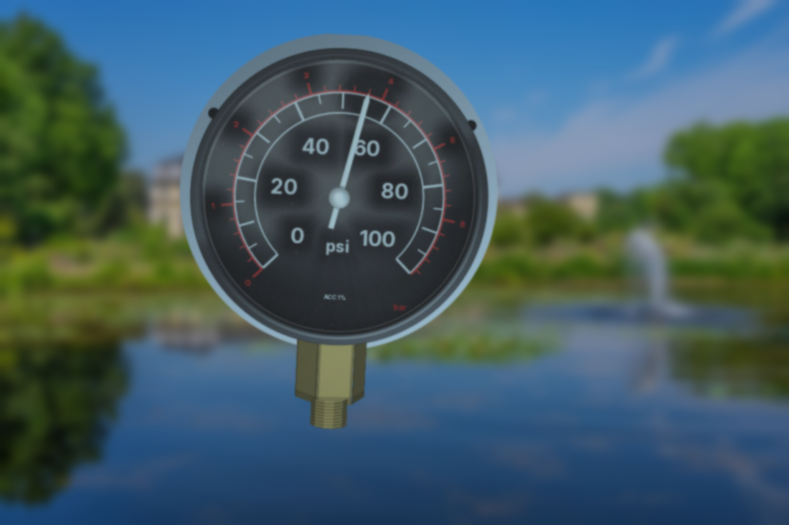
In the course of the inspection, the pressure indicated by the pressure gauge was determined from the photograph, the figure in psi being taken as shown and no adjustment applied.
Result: 55 psi
